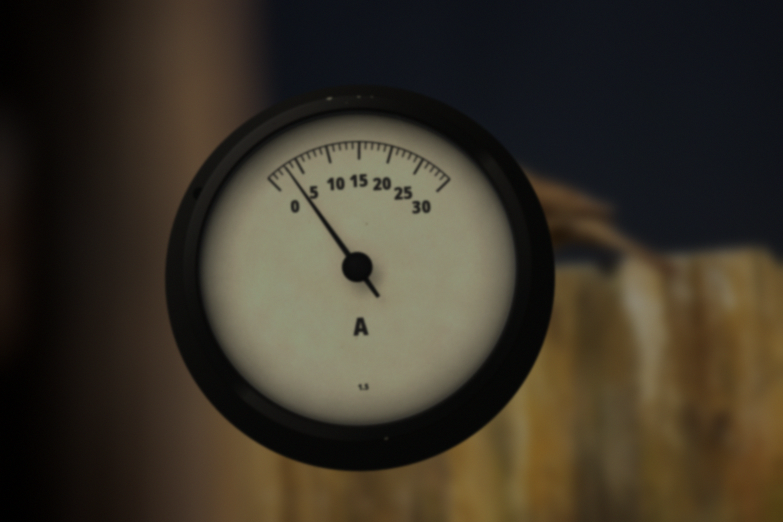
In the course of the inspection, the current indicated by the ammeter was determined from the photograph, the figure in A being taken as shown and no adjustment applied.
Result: 3 A
